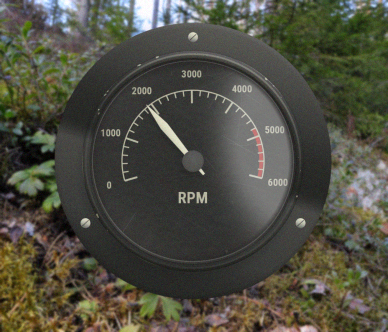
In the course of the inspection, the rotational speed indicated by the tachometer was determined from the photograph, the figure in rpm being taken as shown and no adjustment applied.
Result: 1900 rpm
